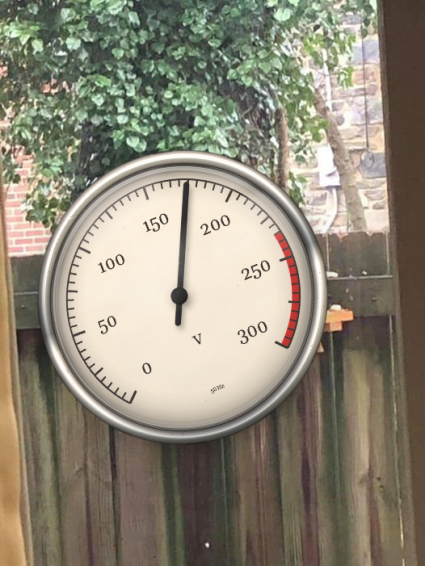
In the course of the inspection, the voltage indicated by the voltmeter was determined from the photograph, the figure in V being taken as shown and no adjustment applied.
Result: 175 V
